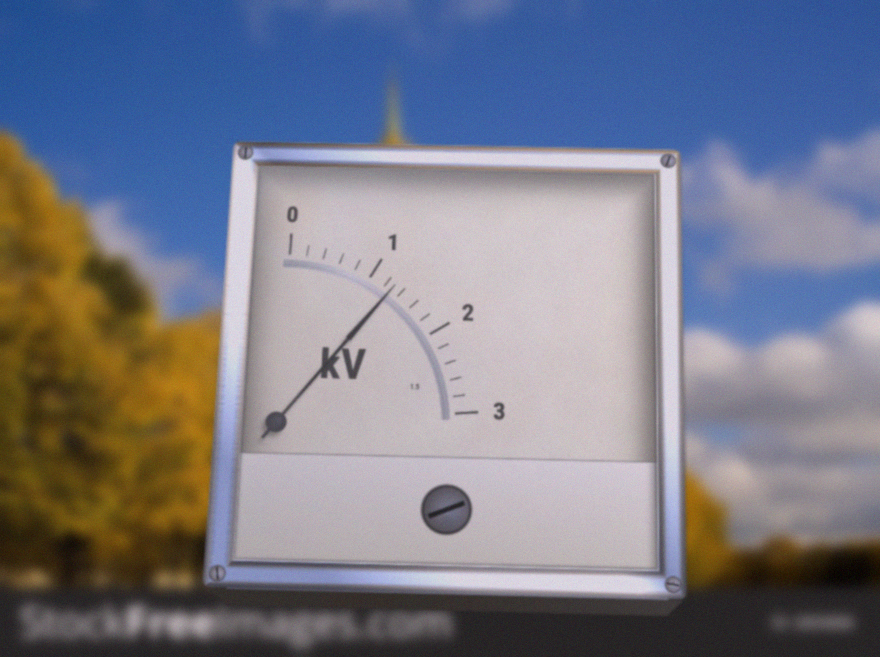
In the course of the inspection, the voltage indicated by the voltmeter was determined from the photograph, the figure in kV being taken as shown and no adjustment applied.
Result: 1.3 kV
